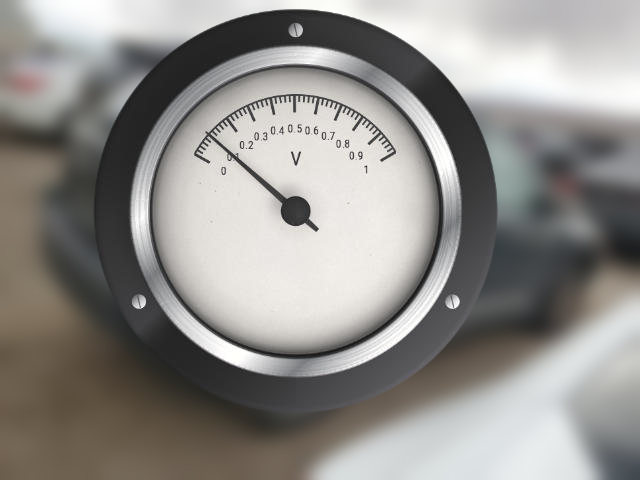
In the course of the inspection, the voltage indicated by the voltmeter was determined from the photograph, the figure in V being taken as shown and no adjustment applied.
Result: 0.1 V
